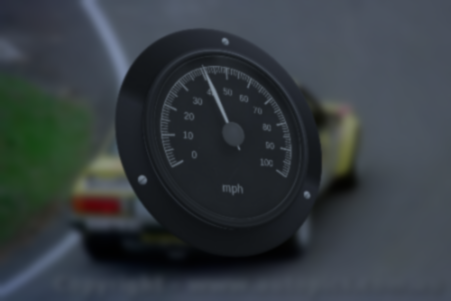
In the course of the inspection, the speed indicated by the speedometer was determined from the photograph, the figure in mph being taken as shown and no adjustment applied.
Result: 40 mph
